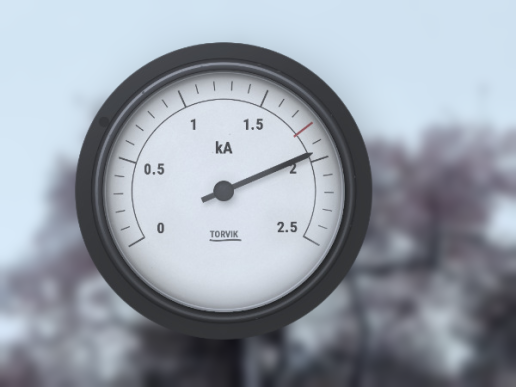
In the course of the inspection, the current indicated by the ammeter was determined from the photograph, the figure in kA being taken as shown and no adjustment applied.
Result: 1.95 kA
